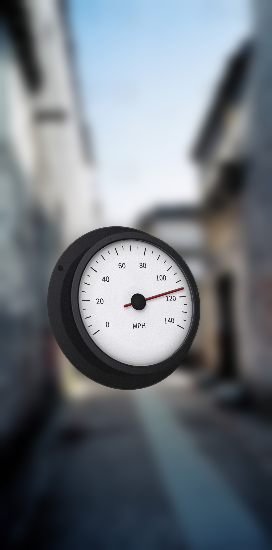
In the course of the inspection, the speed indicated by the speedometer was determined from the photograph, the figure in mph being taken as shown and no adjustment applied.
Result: 115 mph
